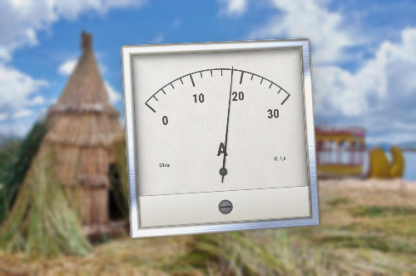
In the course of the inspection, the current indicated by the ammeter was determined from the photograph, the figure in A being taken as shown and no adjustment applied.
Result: 18 A
